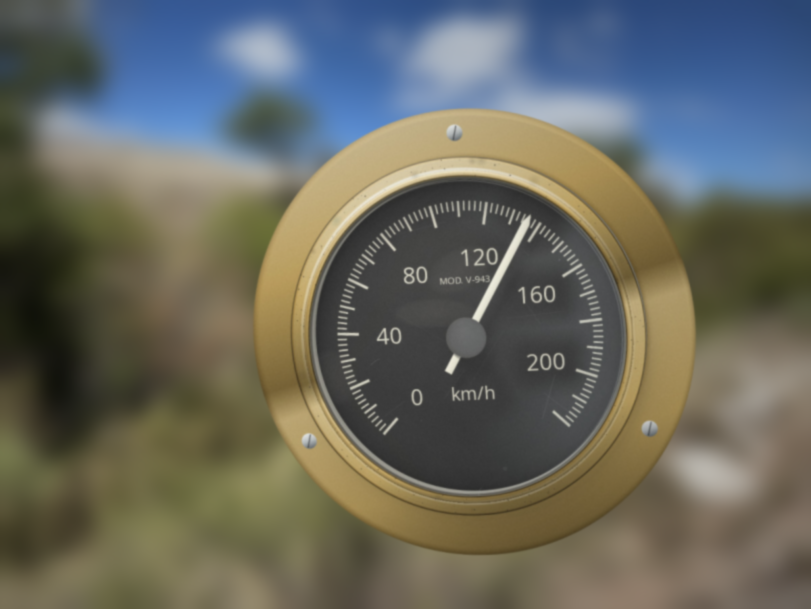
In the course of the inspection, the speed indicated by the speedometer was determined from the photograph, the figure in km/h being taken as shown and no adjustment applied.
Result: 136 km/h
